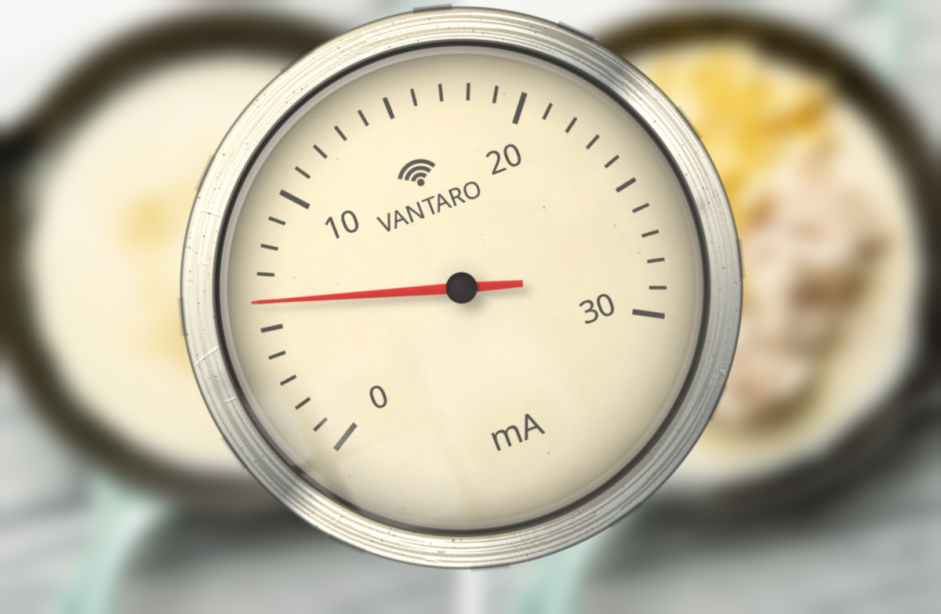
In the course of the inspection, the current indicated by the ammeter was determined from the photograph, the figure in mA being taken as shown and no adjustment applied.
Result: 6 mA
